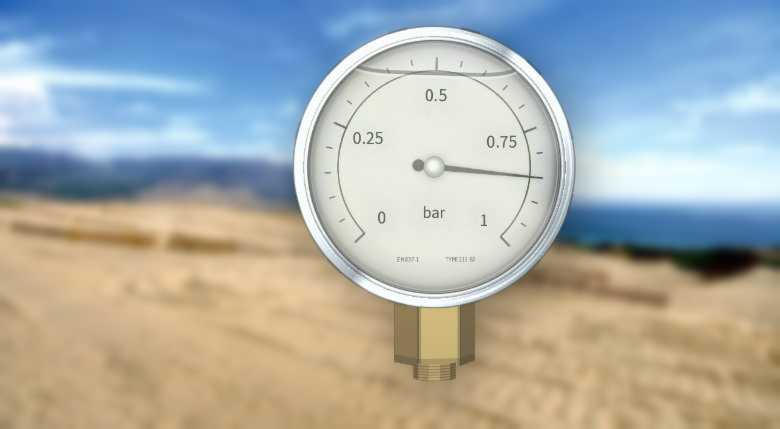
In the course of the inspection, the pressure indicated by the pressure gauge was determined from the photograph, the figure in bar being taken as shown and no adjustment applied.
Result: 0.85 bar
